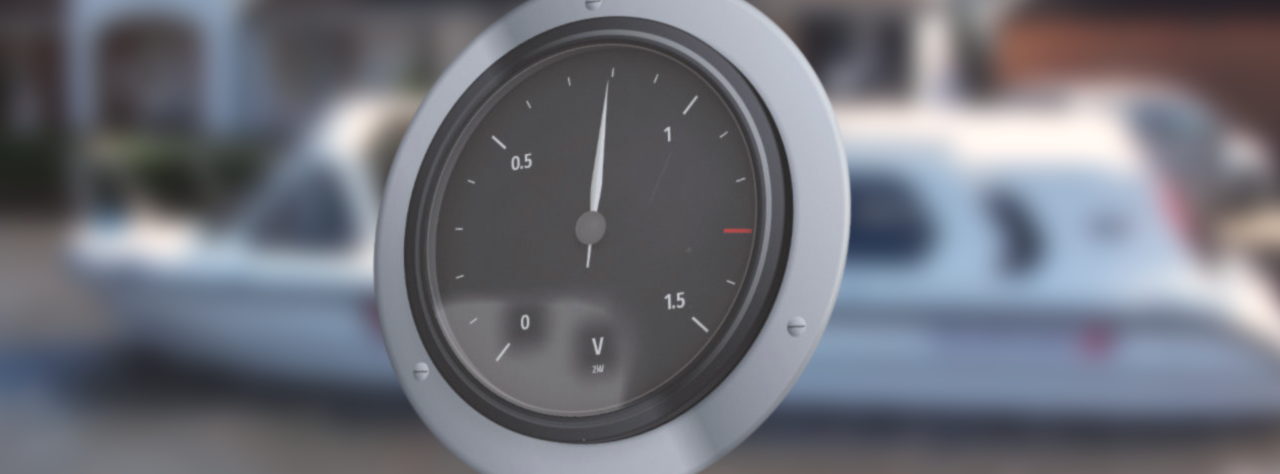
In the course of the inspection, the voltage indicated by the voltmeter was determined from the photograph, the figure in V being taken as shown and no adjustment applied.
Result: 0.8 V
